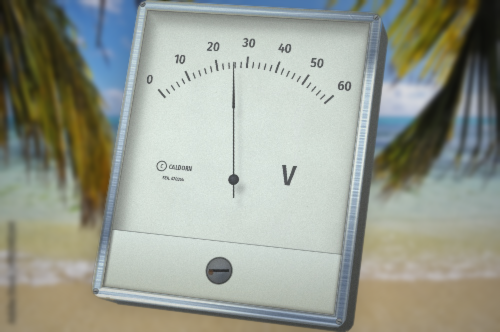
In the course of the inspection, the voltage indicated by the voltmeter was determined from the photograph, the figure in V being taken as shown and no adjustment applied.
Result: 26 V
